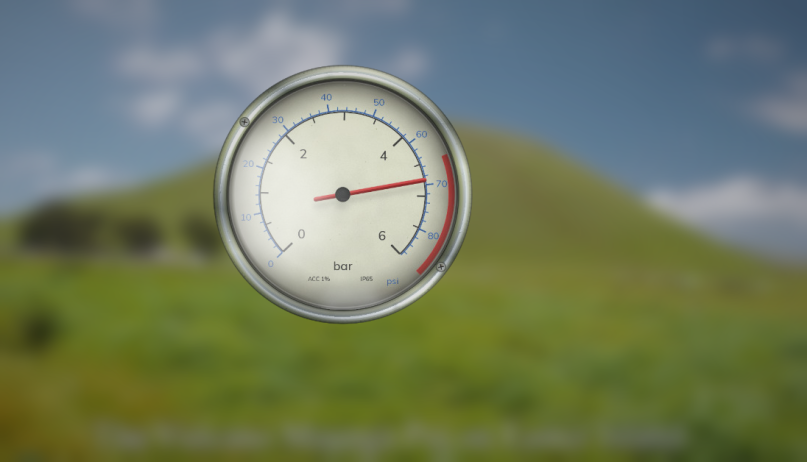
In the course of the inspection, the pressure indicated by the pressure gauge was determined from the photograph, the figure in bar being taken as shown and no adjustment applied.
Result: 4.75 bar
